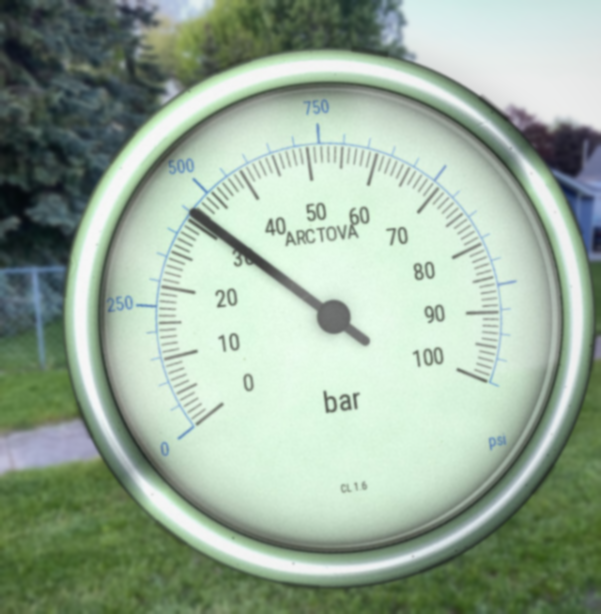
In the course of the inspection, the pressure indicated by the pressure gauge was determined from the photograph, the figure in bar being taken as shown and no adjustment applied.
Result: 31 bar
